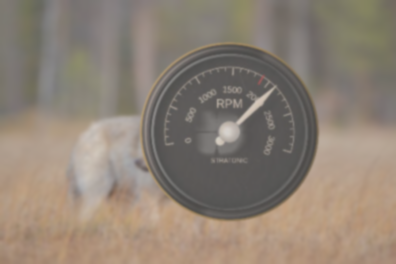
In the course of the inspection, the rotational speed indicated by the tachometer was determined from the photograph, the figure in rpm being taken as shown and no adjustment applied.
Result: 2100 rpm
